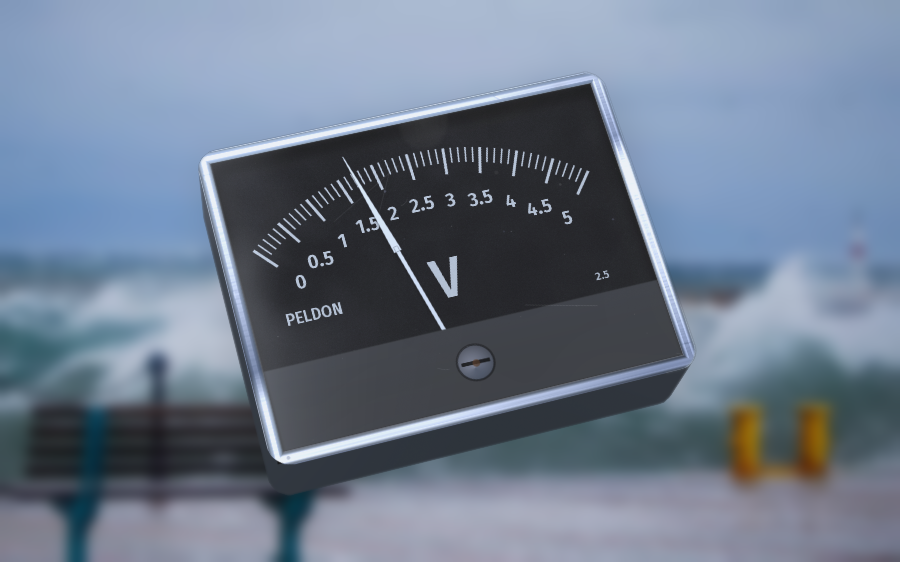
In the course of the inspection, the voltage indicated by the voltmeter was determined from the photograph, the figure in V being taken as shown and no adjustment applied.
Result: 1.7 V
